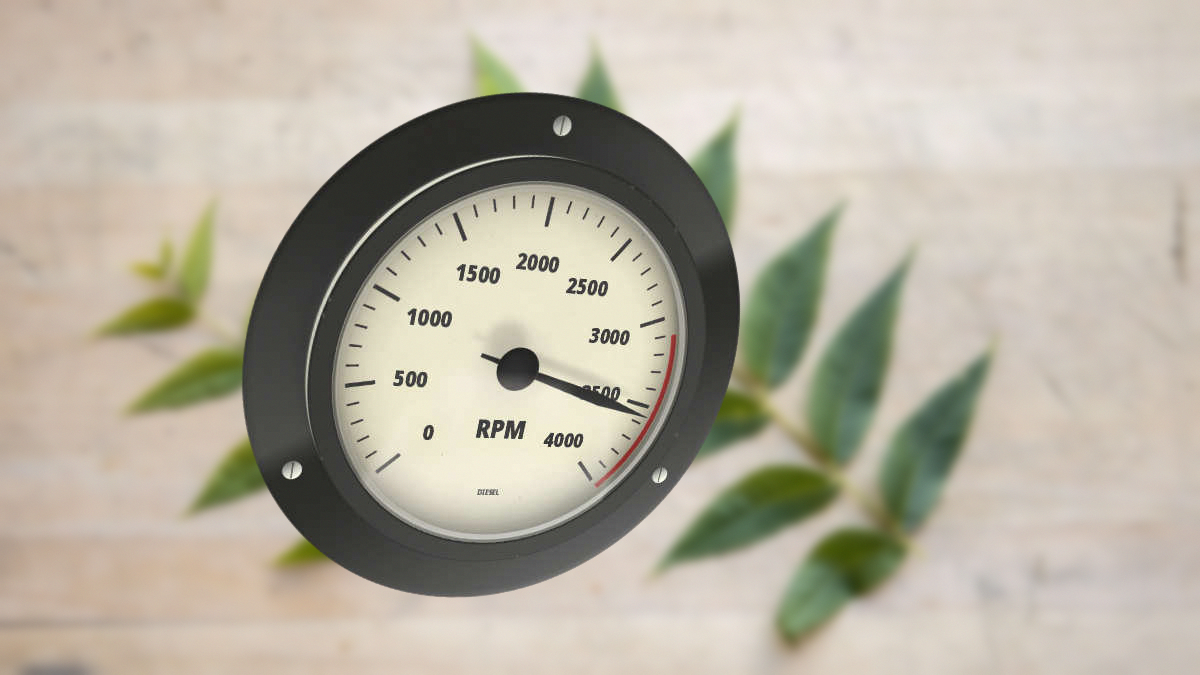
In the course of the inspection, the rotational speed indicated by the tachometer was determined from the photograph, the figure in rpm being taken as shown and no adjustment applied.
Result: 3550 rpm
